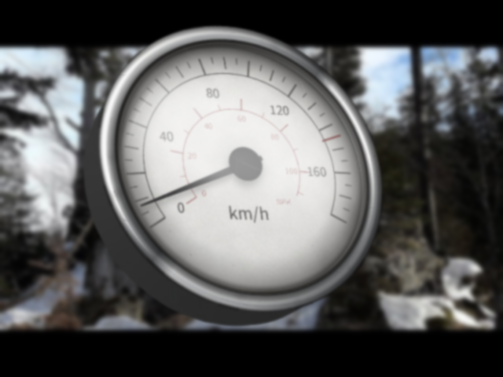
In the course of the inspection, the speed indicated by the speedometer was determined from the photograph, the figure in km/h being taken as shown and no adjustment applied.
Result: 7.5 km/h
